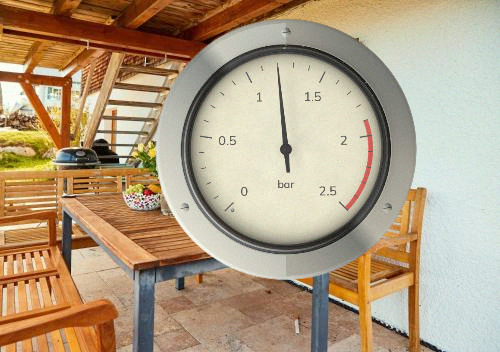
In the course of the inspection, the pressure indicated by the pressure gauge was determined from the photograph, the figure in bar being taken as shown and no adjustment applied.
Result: 1.2 bar
